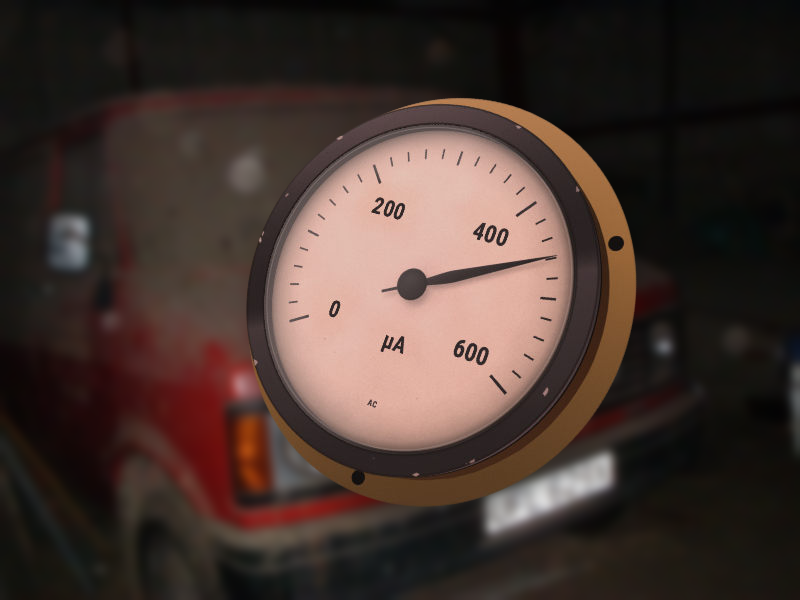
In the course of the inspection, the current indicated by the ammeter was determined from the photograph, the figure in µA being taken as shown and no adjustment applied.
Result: 460 µA
